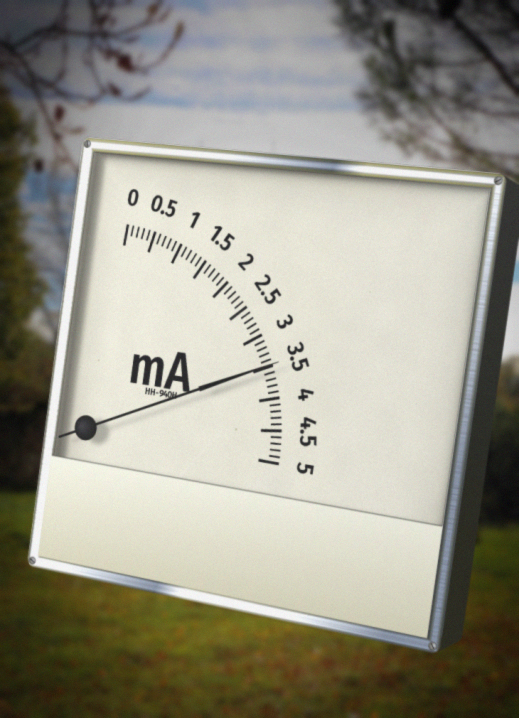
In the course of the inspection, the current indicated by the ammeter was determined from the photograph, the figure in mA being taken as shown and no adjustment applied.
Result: 3.5 mA
